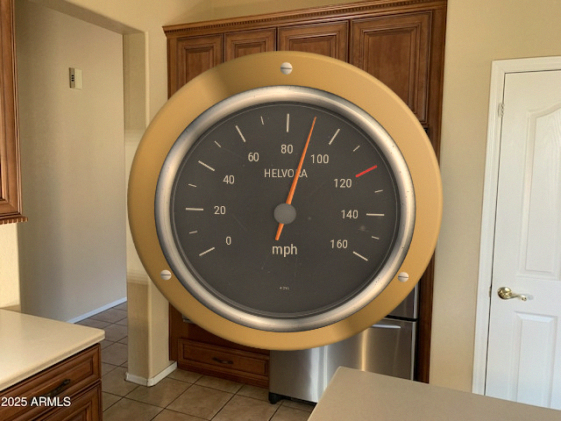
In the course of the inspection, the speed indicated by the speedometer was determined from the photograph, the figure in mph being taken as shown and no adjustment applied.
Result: 90 mph
